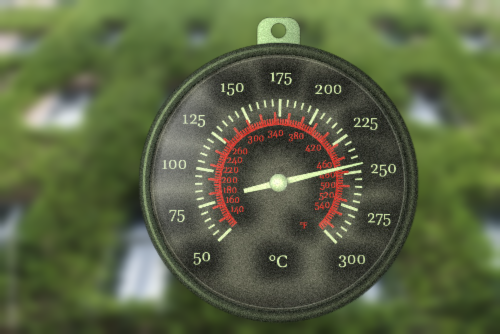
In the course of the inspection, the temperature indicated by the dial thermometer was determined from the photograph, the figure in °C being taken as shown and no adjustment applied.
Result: 245 °C
